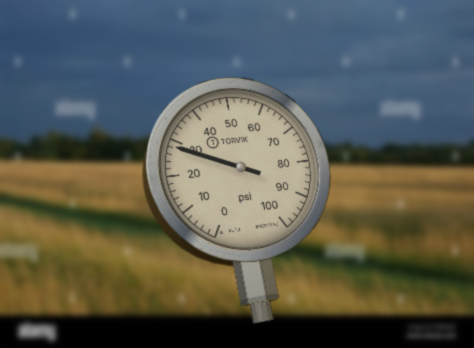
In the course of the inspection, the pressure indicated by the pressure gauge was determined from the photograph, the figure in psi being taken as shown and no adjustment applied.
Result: 28 psi
